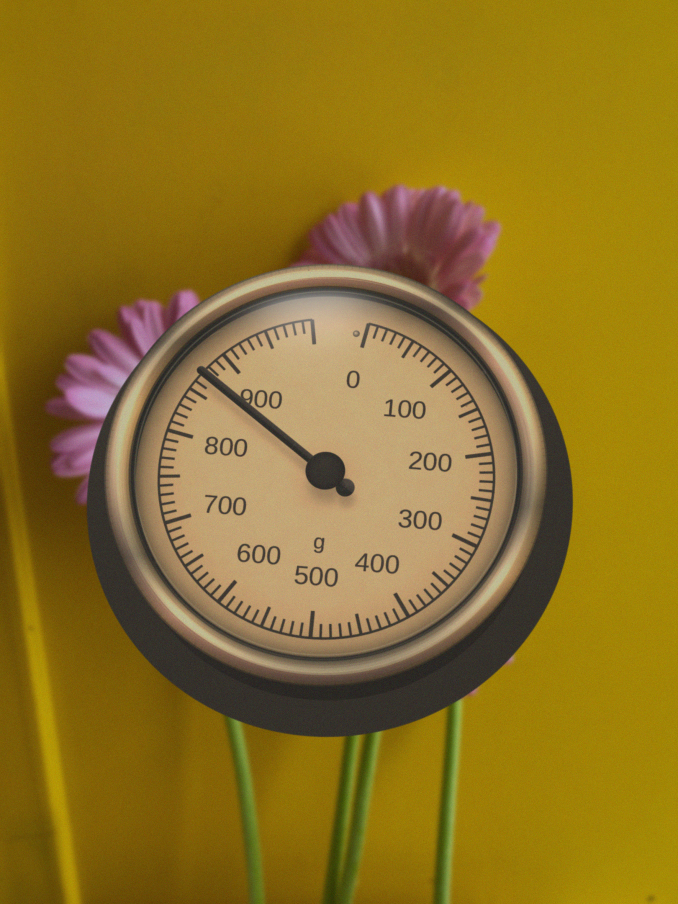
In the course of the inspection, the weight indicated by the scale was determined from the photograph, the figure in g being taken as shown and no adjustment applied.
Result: 870 g
